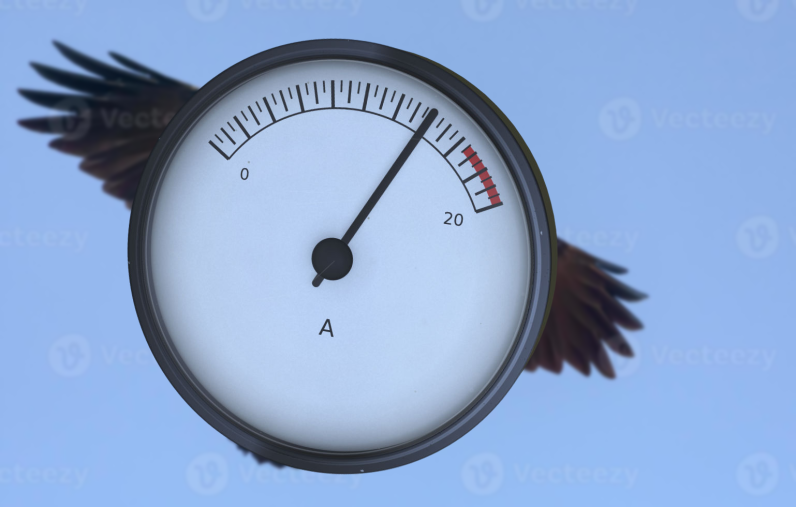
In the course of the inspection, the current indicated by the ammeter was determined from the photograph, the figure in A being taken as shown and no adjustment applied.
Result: 14 A
